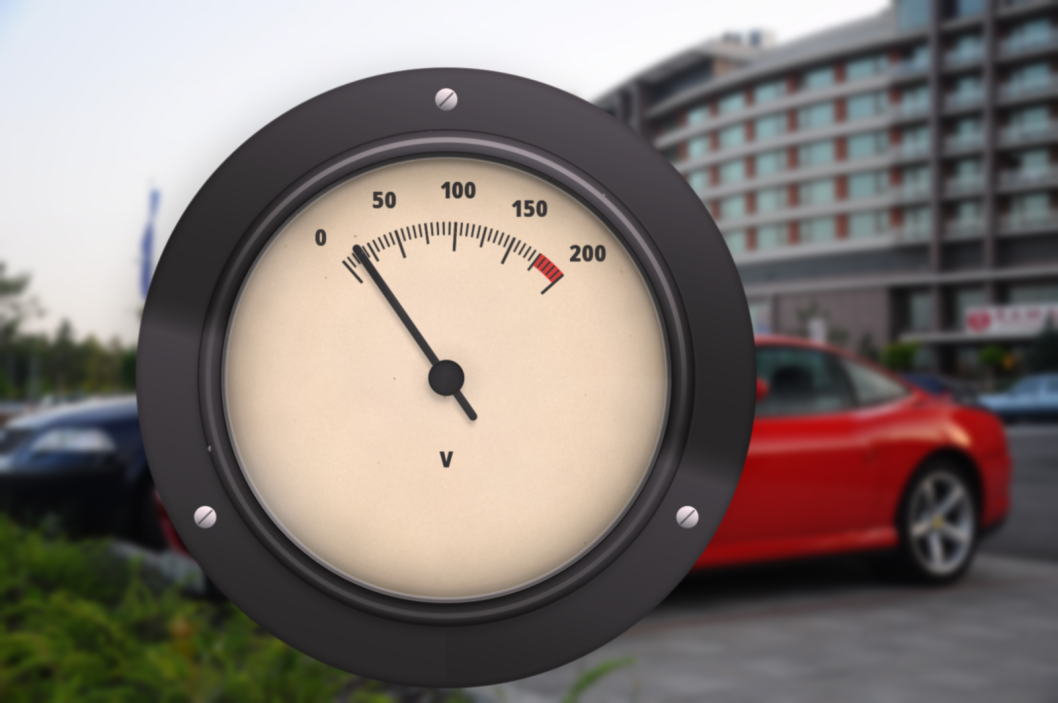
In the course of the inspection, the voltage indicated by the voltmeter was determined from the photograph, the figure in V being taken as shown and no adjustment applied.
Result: 15 V
